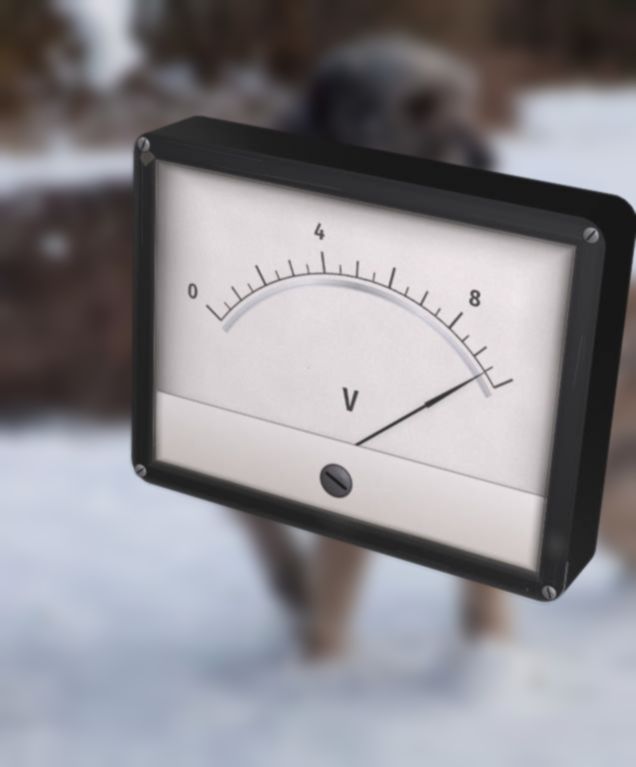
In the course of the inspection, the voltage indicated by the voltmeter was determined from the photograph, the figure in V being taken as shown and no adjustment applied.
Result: 9.5 V
